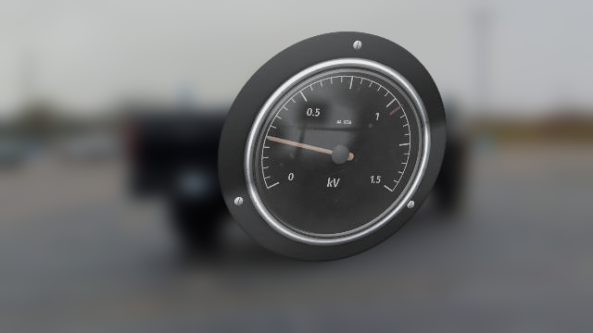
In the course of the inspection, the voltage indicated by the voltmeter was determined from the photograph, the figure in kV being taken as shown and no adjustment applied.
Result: 0.25 kV
